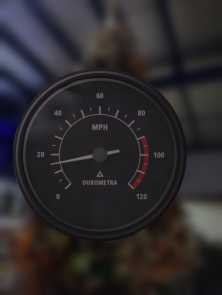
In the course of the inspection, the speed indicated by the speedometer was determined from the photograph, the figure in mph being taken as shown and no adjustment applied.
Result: 15 mph
